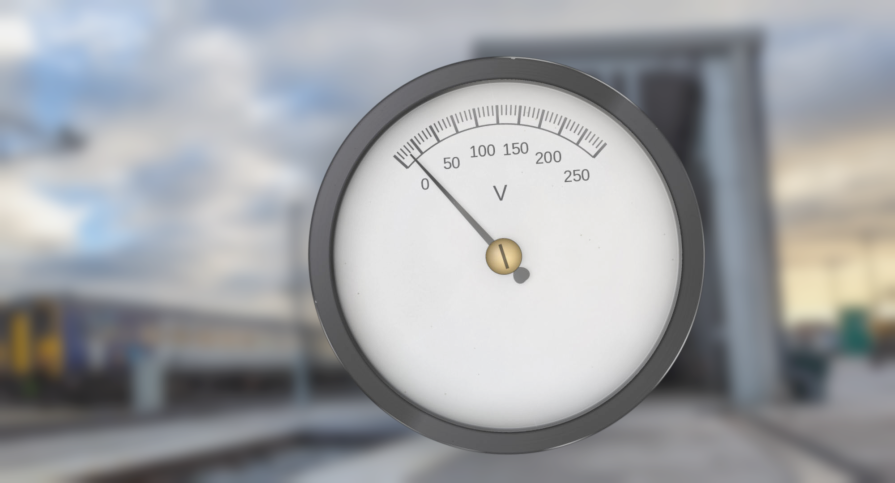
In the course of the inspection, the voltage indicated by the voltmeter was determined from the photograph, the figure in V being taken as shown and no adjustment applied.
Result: 15 V
